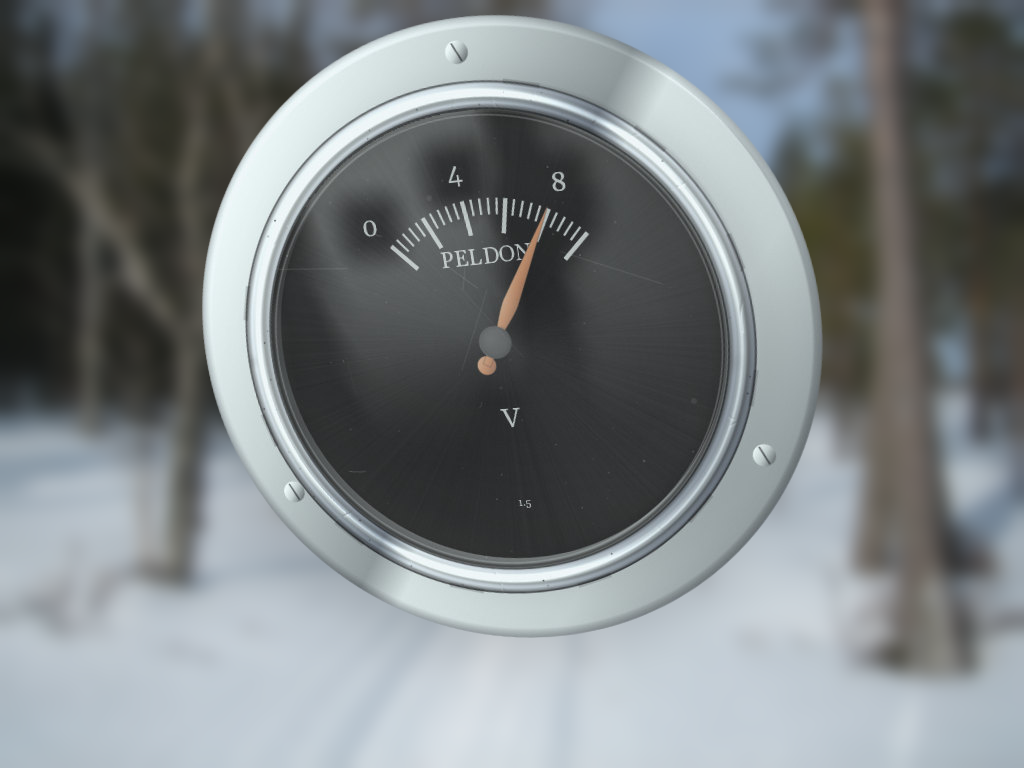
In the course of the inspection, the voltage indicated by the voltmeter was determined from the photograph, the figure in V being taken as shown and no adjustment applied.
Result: 8 V
